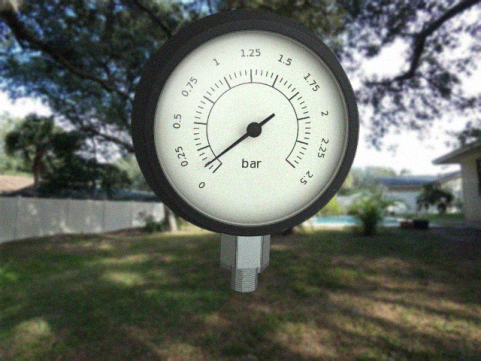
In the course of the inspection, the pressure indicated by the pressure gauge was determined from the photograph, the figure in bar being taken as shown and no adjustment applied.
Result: 0.1 bar
